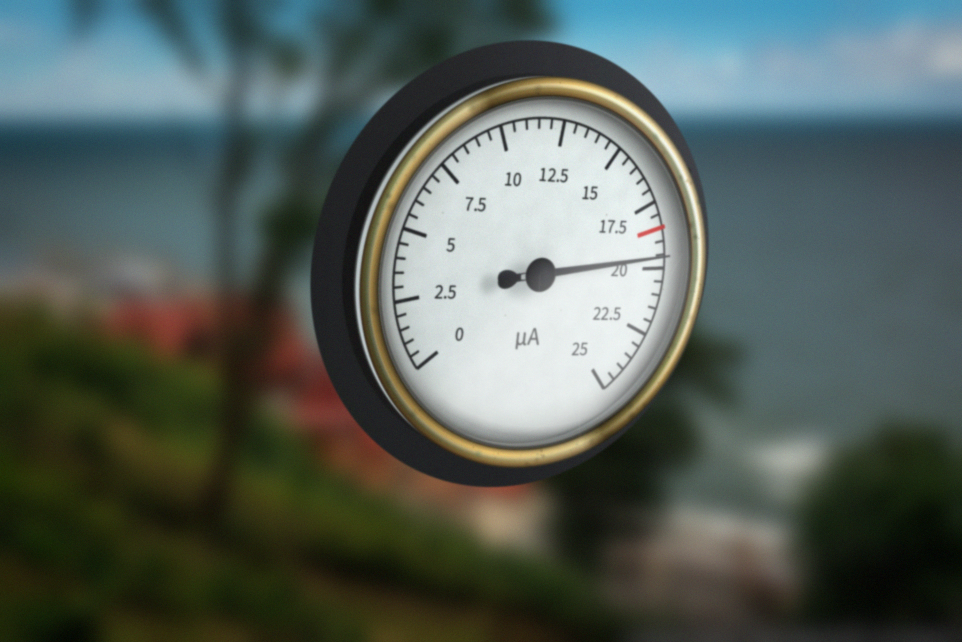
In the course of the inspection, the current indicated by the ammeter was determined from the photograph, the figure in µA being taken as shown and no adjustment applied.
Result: 19.5 µA
